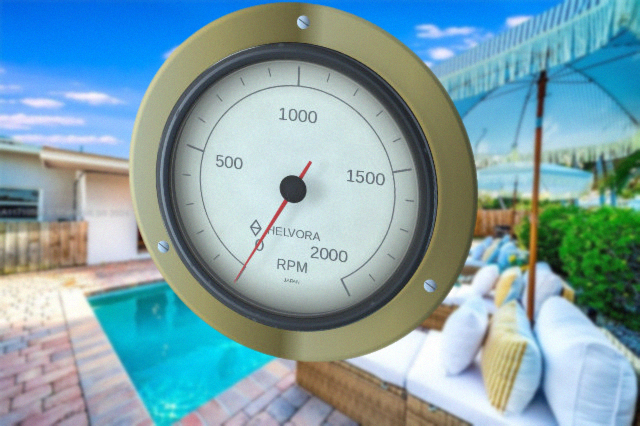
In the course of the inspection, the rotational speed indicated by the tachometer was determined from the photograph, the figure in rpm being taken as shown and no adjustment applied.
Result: 0 rpm
